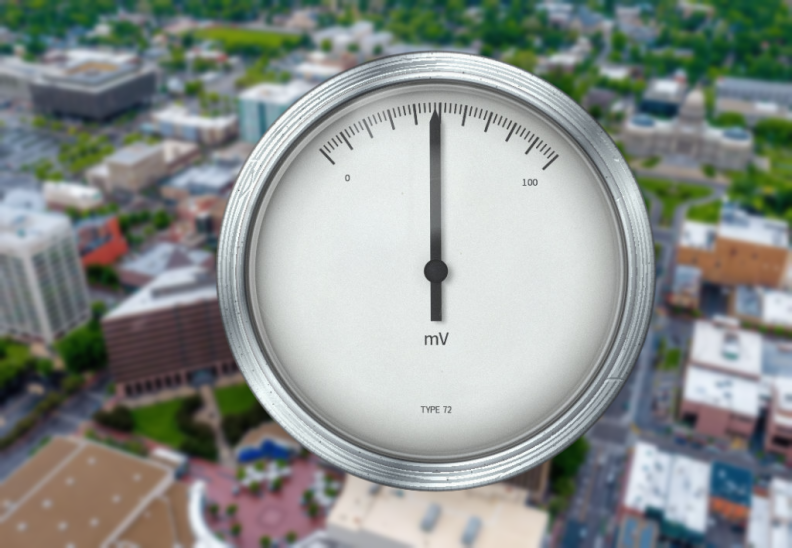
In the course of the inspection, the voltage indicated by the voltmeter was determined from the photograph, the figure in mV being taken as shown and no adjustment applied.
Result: 48 mV
